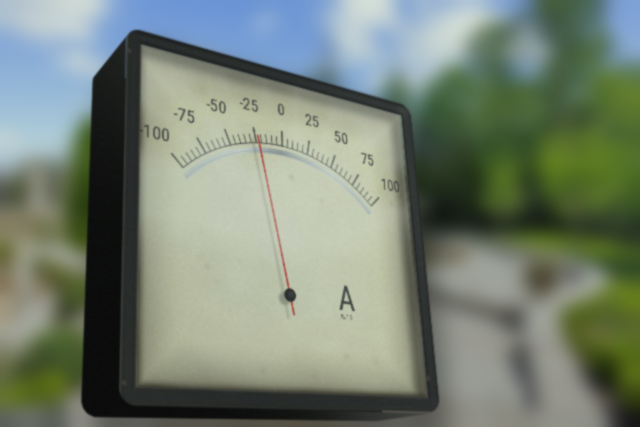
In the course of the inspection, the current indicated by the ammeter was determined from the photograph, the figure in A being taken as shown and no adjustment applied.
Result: -25 A
